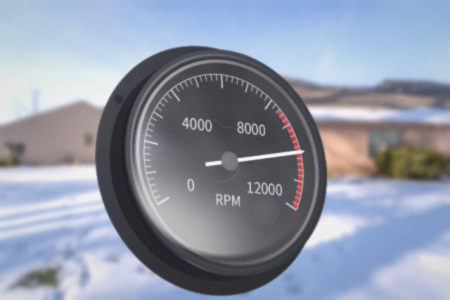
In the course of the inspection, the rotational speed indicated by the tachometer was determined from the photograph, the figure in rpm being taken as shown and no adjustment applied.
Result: 10000 rpm
